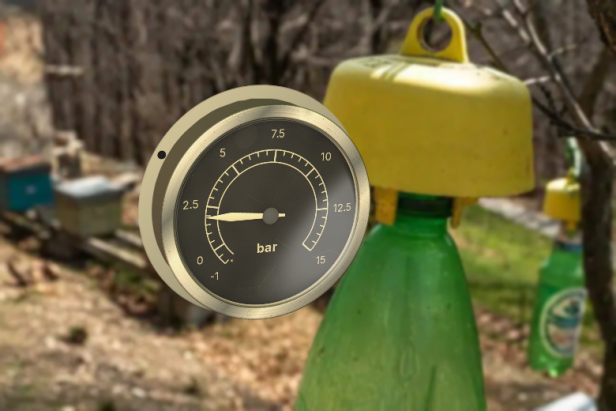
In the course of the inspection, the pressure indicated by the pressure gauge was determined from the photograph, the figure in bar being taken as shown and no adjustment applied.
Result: 2 bar
